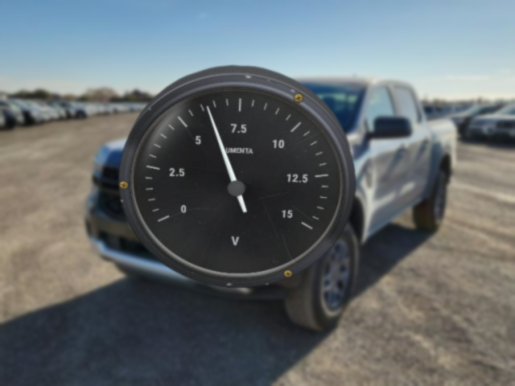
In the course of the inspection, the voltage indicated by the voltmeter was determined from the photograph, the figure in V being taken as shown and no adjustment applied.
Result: 6.25 V
